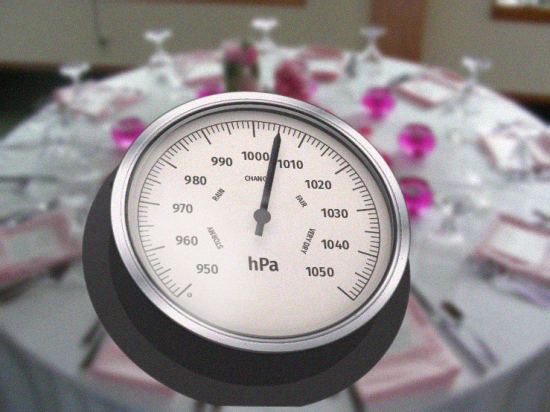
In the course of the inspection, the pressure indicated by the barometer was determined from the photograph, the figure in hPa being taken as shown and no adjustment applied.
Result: 1005 hPa
